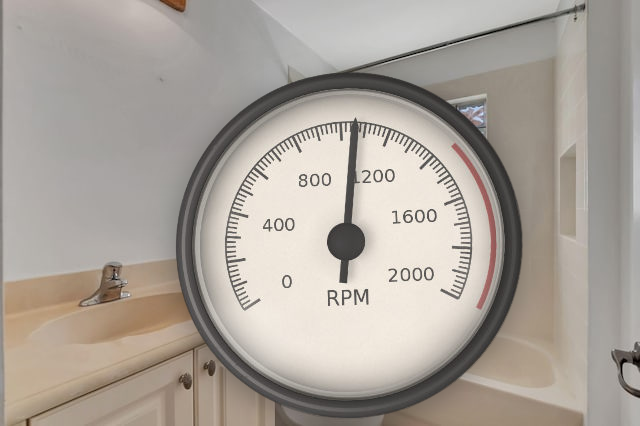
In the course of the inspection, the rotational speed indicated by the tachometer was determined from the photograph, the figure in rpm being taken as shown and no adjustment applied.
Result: 1060 rpm
